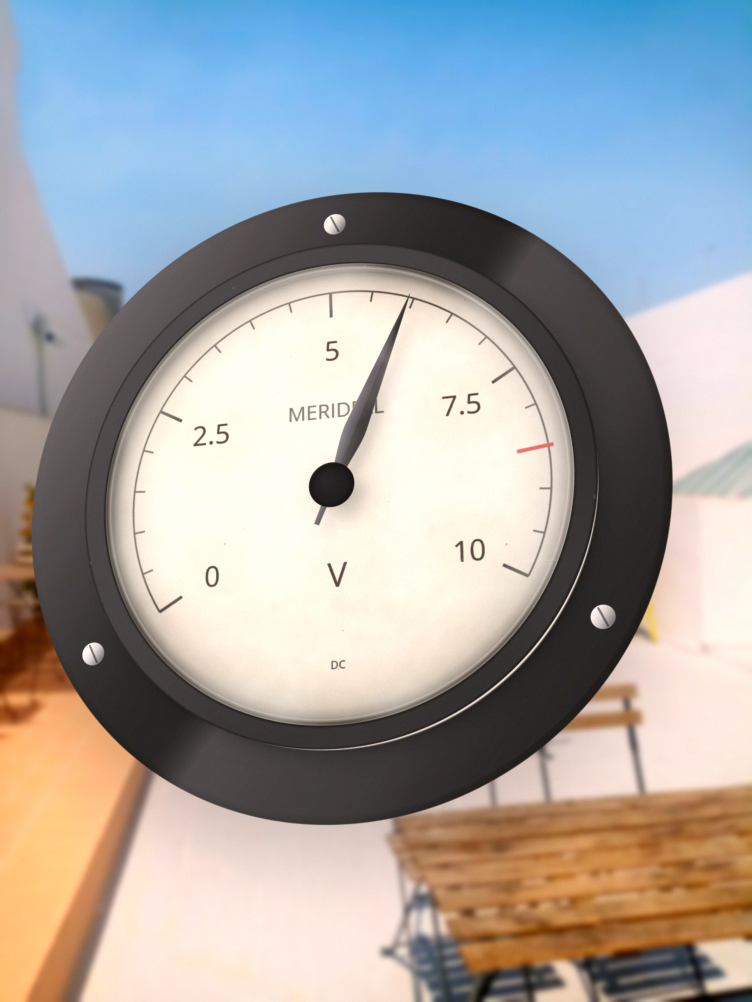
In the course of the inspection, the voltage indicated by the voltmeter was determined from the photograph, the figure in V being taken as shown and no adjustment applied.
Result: 6 V
